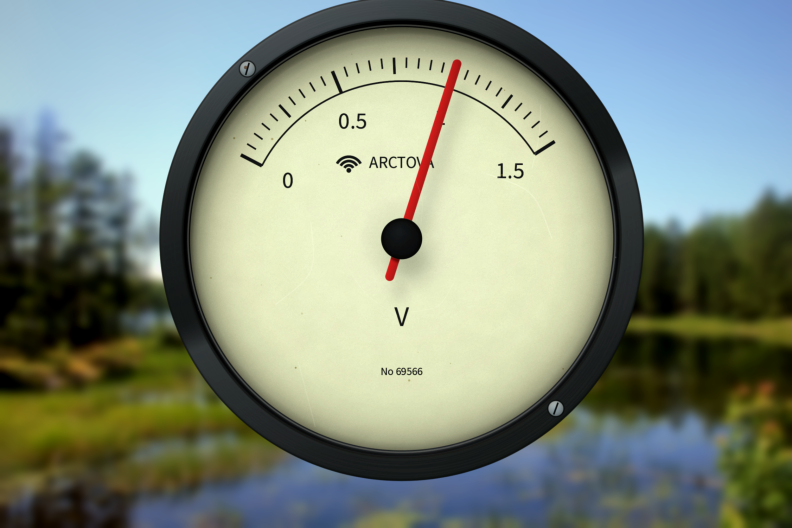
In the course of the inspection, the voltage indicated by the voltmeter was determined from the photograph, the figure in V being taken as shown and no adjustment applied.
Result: 1 V
